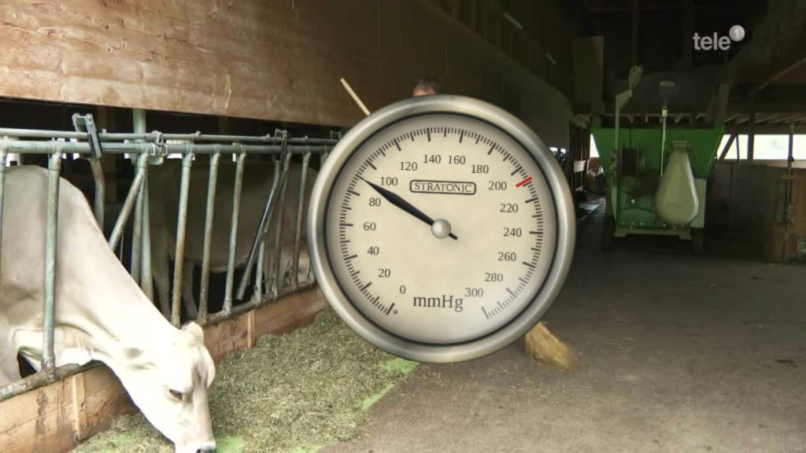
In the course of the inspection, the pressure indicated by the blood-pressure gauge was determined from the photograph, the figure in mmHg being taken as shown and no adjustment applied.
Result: 90 mmHg
